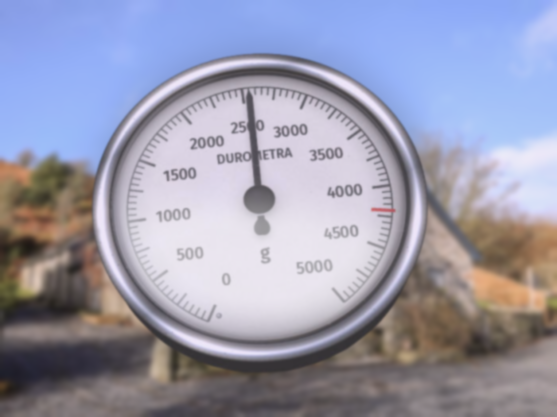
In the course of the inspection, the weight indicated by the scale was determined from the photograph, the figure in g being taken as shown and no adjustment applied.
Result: 2550 g
